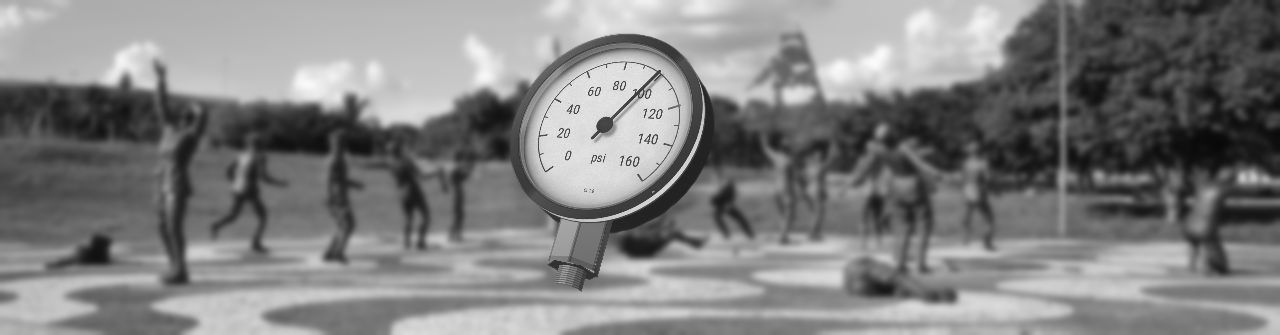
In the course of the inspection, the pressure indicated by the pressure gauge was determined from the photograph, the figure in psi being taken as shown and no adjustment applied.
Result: 100 psi
